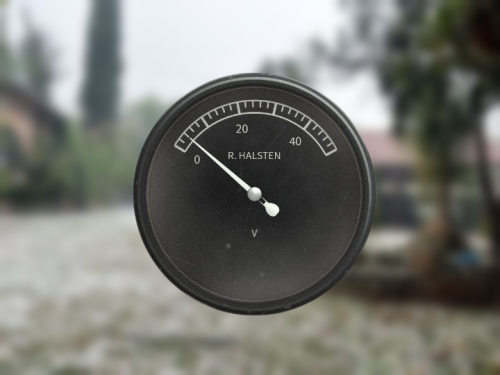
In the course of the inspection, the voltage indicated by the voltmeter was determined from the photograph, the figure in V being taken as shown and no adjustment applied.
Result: 4 V
